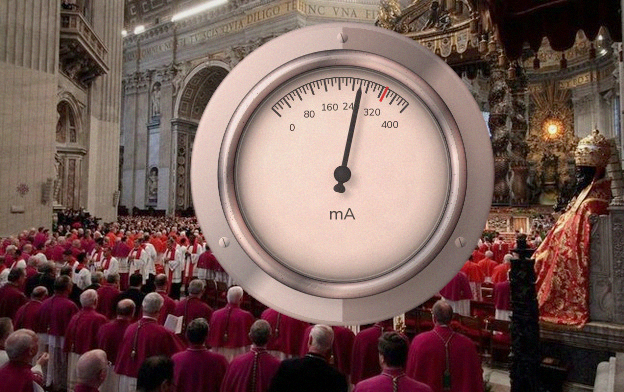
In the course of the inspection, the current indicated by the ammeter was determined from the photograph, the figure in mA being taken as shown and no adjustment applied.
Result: 260 mA
